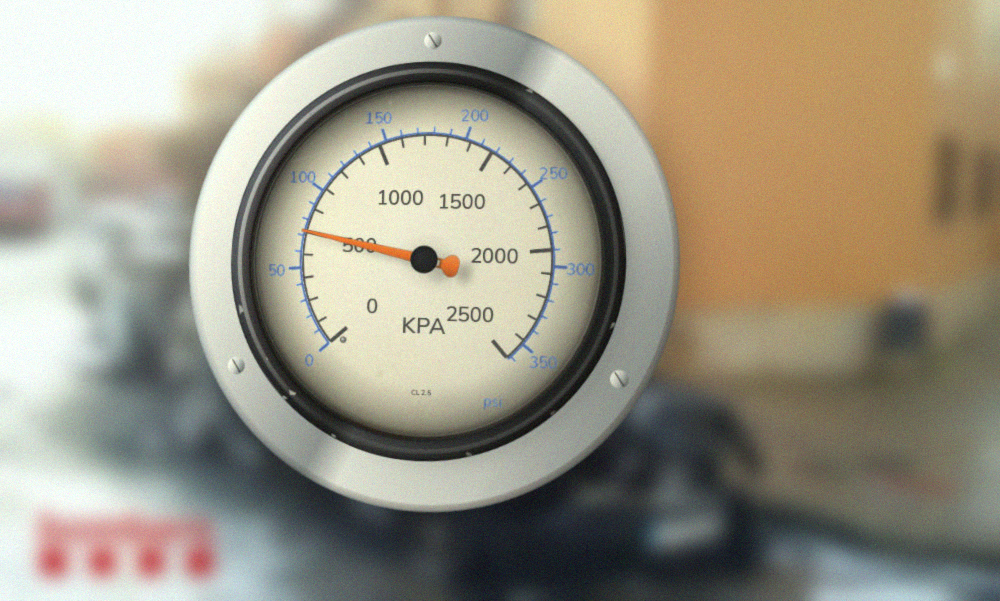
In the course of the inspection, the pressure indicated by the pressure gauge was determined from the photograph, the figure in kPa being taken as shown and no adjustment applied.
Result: 500 kPa
